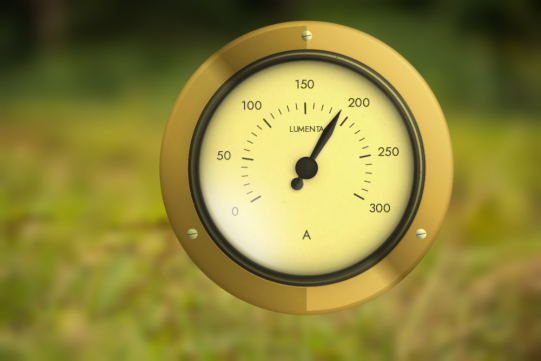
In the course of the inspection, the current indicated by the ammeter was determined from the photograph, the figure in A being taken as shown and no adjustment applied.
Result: 190 A
